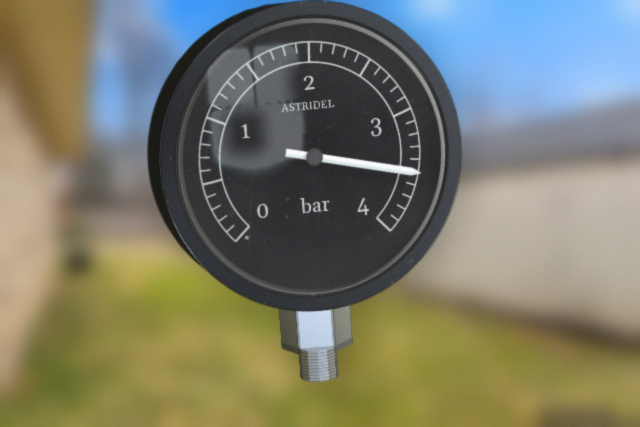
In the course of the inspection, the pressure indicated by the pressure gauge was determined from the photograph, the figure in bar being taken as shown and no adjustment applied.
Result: 3.5 bar
